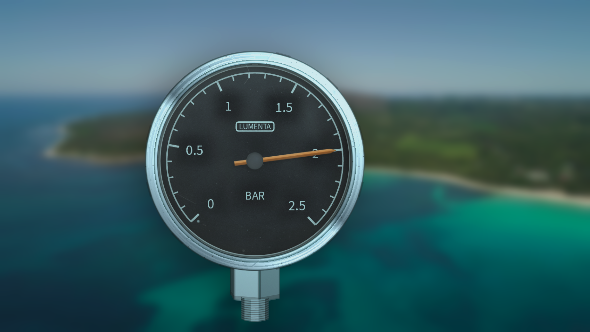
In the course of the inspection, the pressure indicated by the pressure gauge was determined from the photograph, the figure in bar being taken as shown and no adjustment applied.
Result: 2 bar
